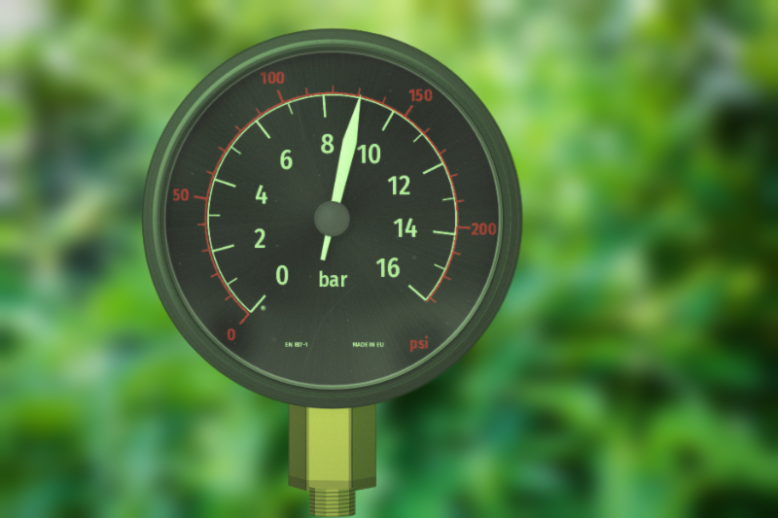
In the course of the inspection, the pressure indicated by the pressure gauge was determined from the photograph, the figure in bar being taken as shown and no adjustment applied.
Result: 9 bar
